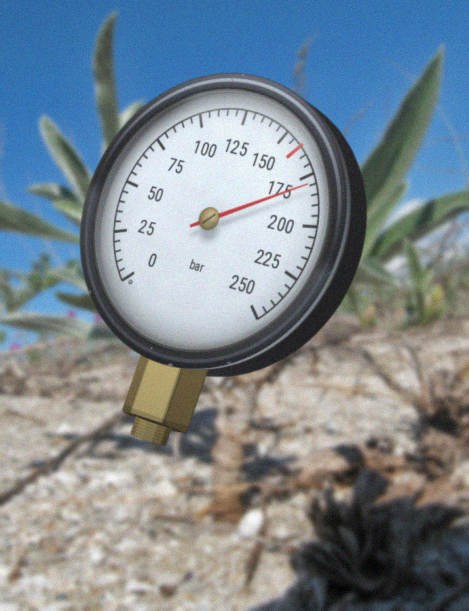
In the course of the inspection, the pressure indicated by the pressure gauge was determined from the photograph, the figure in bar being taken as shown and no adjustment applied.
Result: 180 bar
